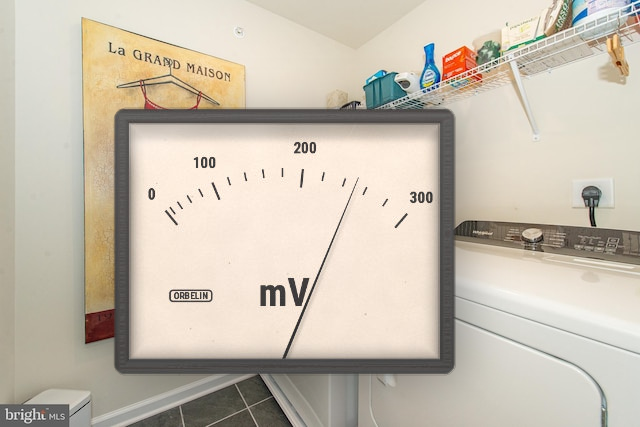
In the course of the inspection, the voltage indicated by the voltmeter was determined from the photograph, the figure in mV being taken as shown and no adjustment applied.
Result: 250 mV
